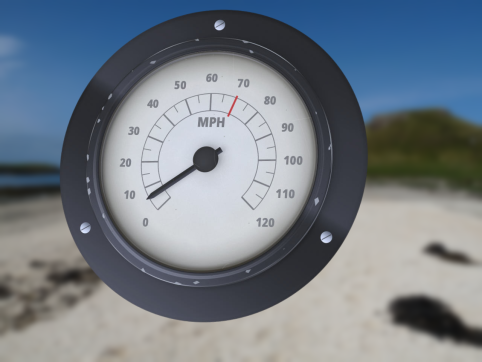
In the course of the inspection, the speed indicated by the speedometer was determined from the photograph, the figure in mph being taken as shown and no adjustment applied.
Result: 5 mph
